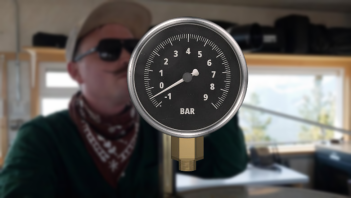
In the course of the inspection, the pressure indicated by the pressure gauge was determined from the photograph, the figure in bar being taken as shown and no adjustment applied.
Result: -0.5 bar
